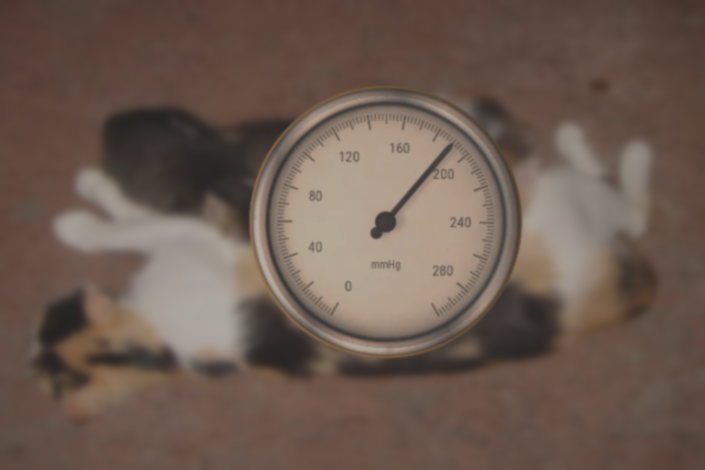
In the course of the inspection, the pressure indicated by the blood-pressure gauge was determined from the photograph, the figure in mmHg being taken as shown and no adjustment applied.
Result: 190 mmHg
